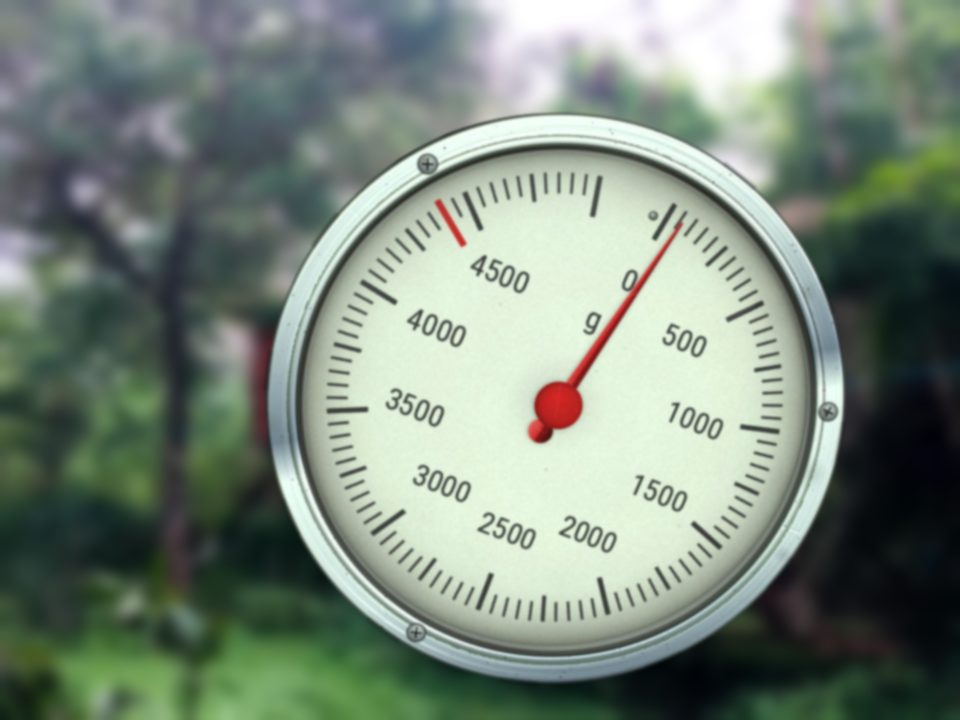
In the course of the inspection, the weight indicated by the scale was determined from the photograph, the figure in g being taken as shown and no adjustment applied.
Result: 50 g
